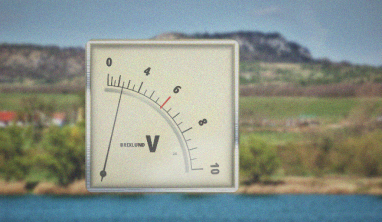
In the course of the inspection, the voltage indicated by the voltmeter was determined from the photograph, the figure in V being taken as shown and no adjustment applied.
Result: 2.5 V
